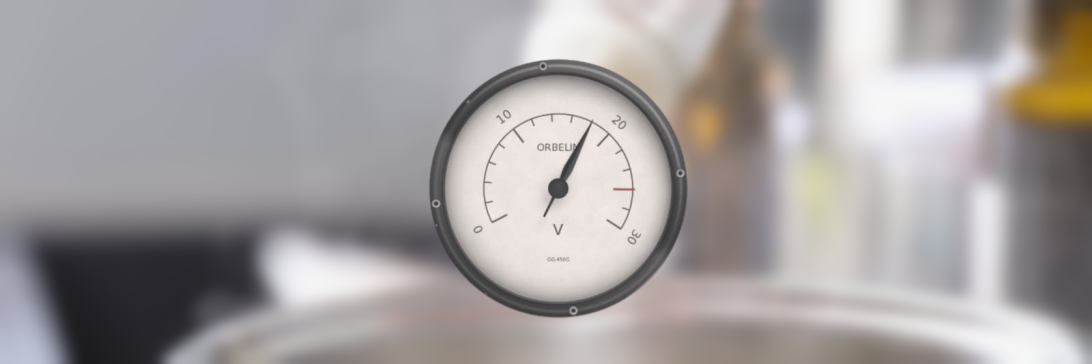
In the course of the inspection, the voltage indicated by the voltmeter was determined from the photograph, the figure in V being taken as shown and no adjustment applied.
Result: 18 V
